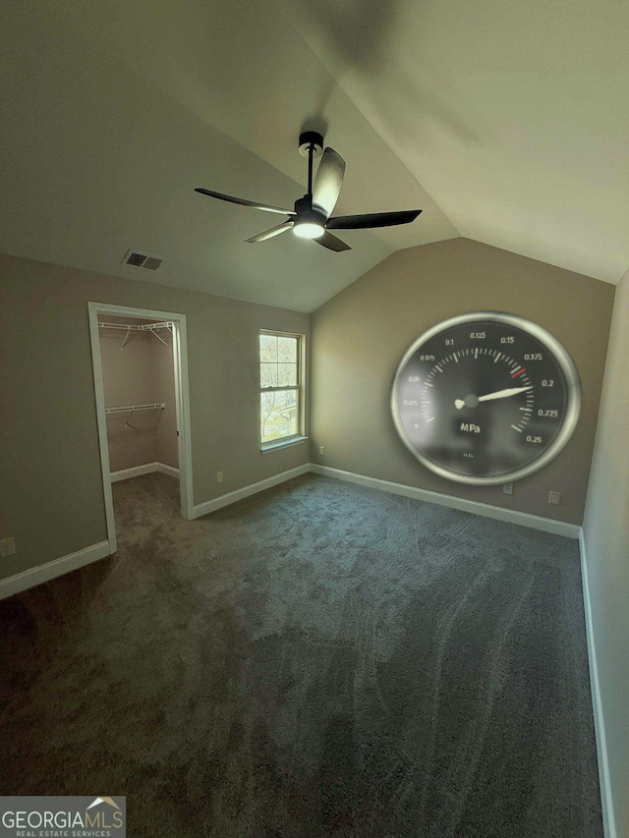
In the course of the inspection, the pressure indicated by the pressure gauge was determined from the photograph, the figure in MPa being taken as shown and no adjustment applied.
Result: 0.2 MPa
